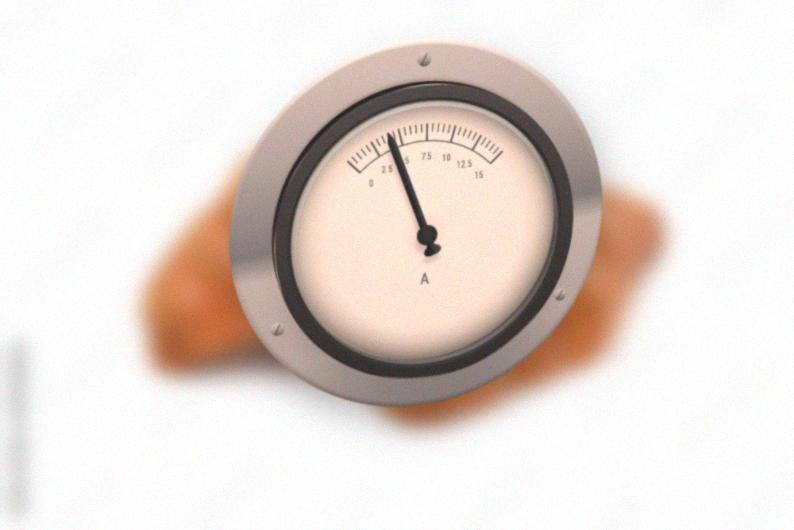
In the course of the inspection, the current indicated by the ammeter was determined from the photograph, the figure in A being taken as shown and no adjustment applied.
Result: 4 A
